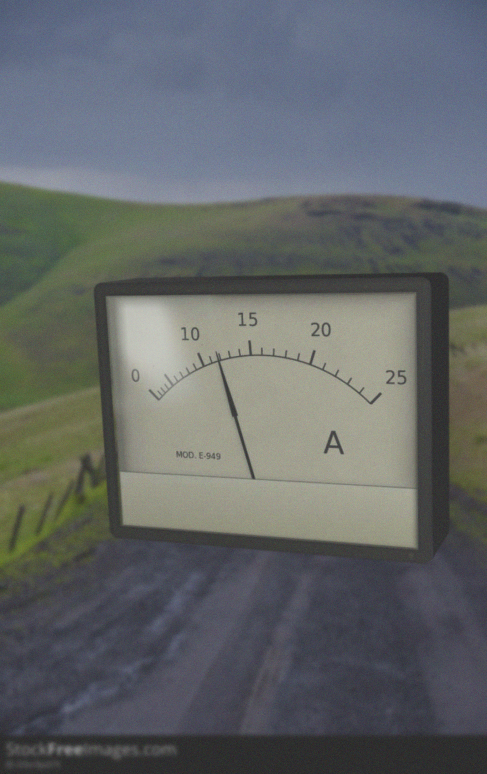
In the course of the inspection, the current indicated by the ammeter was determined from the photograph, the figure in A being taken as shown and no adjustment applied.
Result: 12 A
